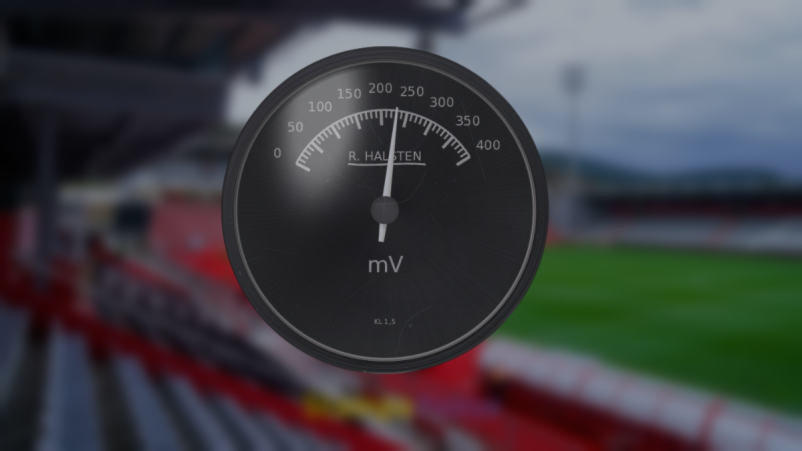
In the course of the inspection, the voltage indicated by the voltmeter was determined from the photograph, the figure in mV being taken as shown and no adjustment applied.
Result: 230 mV
